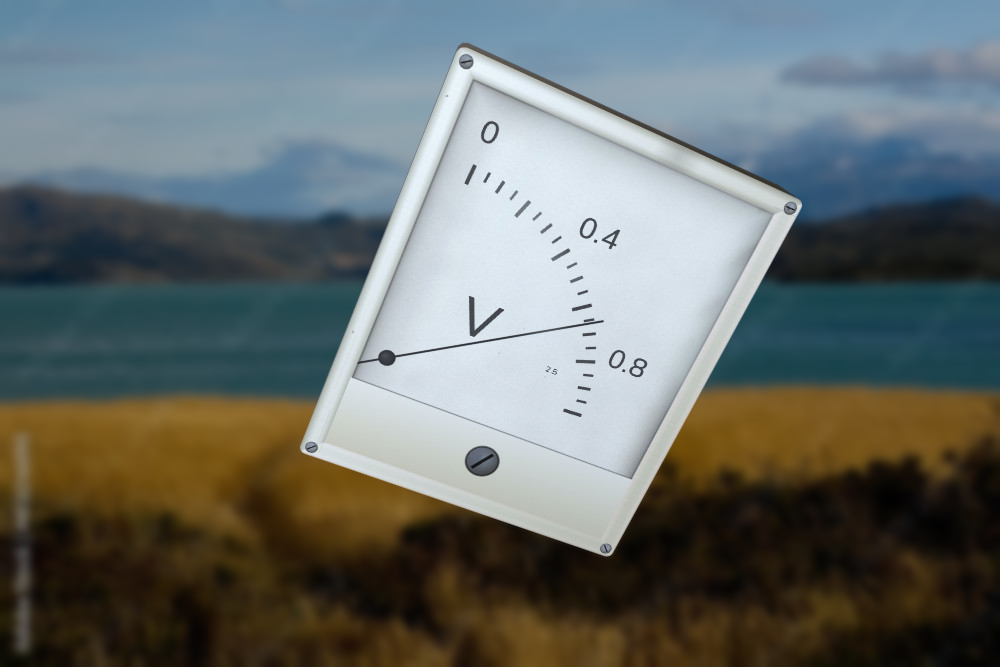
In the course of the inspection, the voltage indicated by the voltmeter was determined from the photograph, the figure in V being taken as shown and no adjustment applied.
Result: 0.65 V
